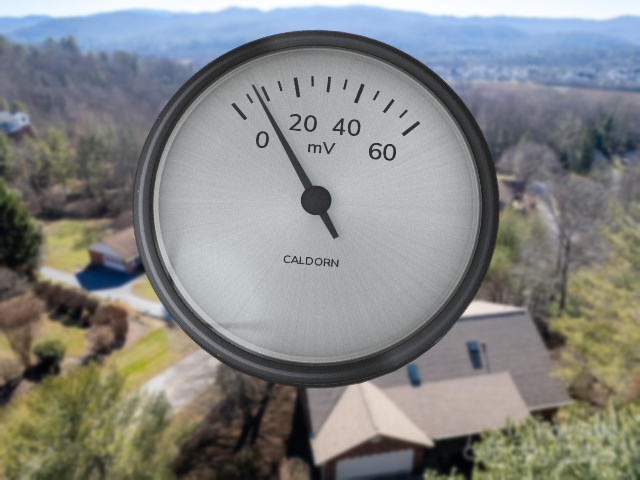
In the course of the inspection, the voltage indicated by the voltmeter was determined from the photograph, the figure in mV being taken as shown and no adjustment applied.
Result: 7.5 mV
